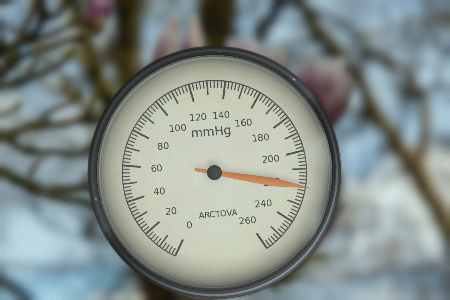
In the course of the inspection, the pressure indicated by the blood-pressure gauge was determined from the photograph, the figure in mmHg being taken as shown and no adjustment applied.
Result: 220 mmHg
